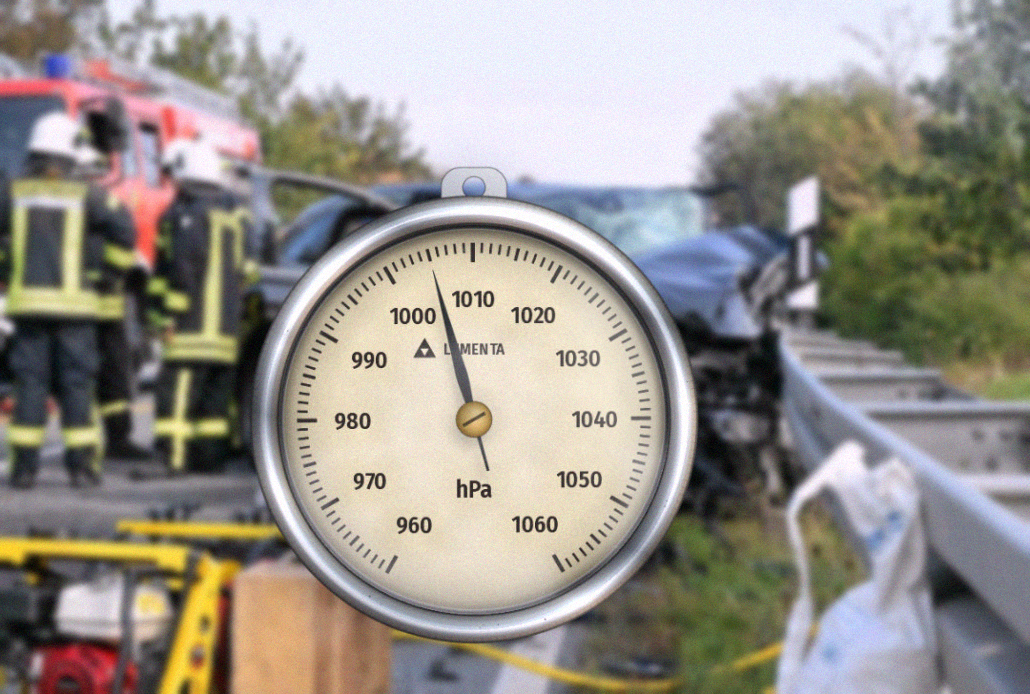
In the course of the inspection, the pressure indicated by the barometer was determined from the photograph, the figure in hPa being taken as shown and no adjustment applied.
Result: 1005 hPa
